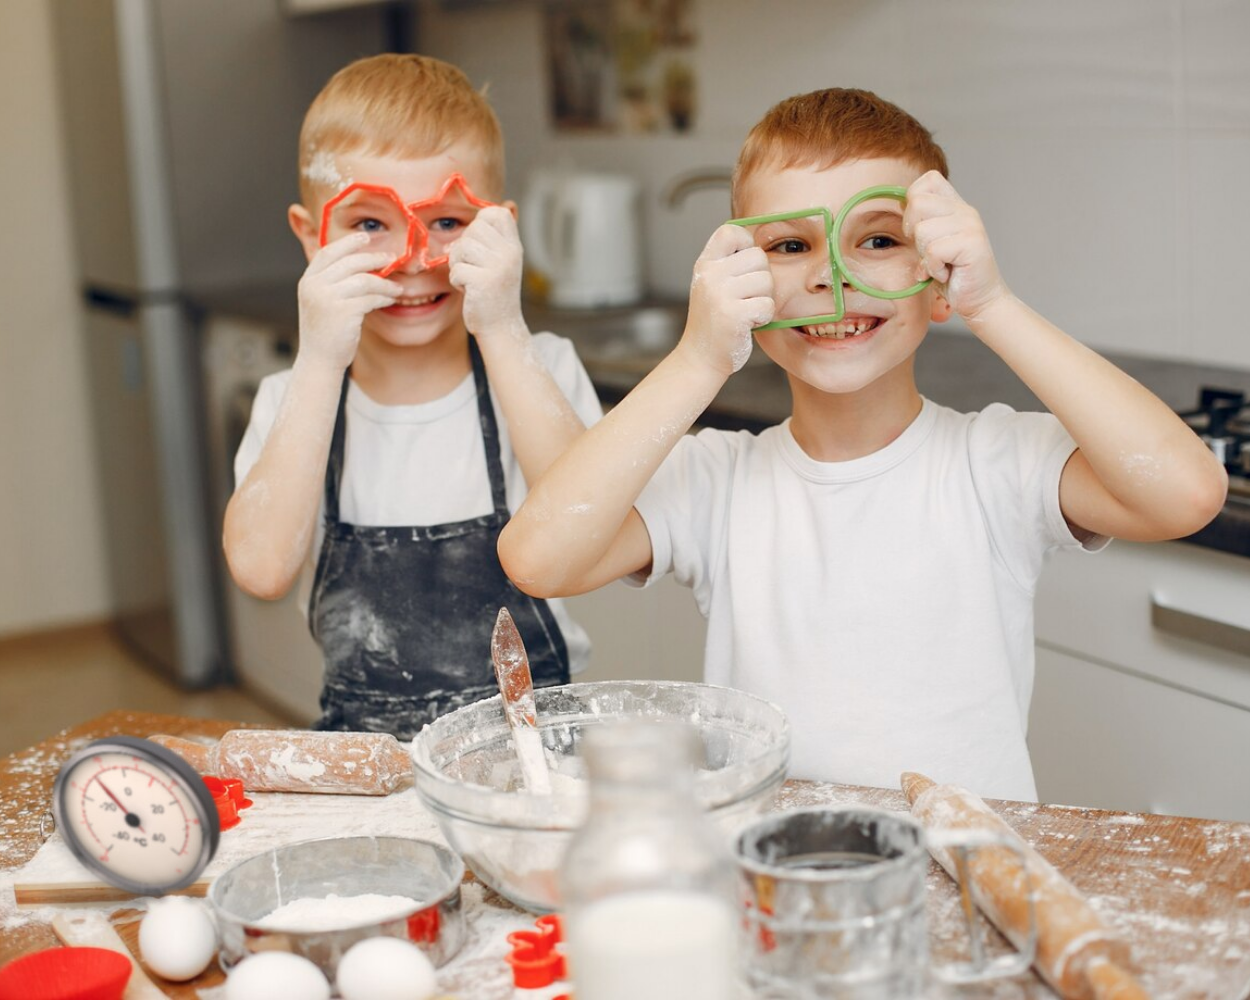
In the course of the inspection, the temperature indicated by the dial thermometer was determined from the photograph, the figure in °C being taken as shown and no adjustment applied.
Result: -10 °C
